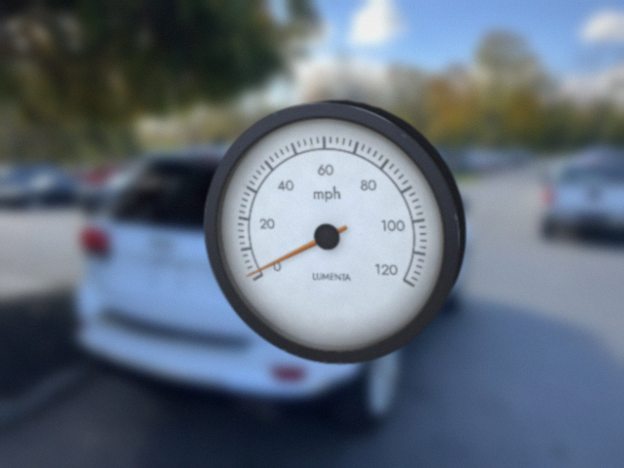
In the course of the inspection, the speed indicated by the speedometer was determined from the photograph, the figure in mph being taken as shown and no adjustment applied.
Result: 2 mph
